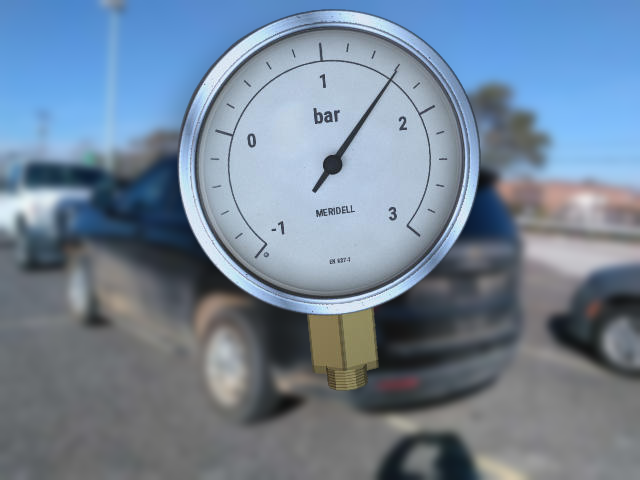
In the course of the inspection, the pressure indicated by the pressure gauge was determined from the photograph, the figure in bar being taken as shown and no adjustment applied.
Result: 1.6 bar
